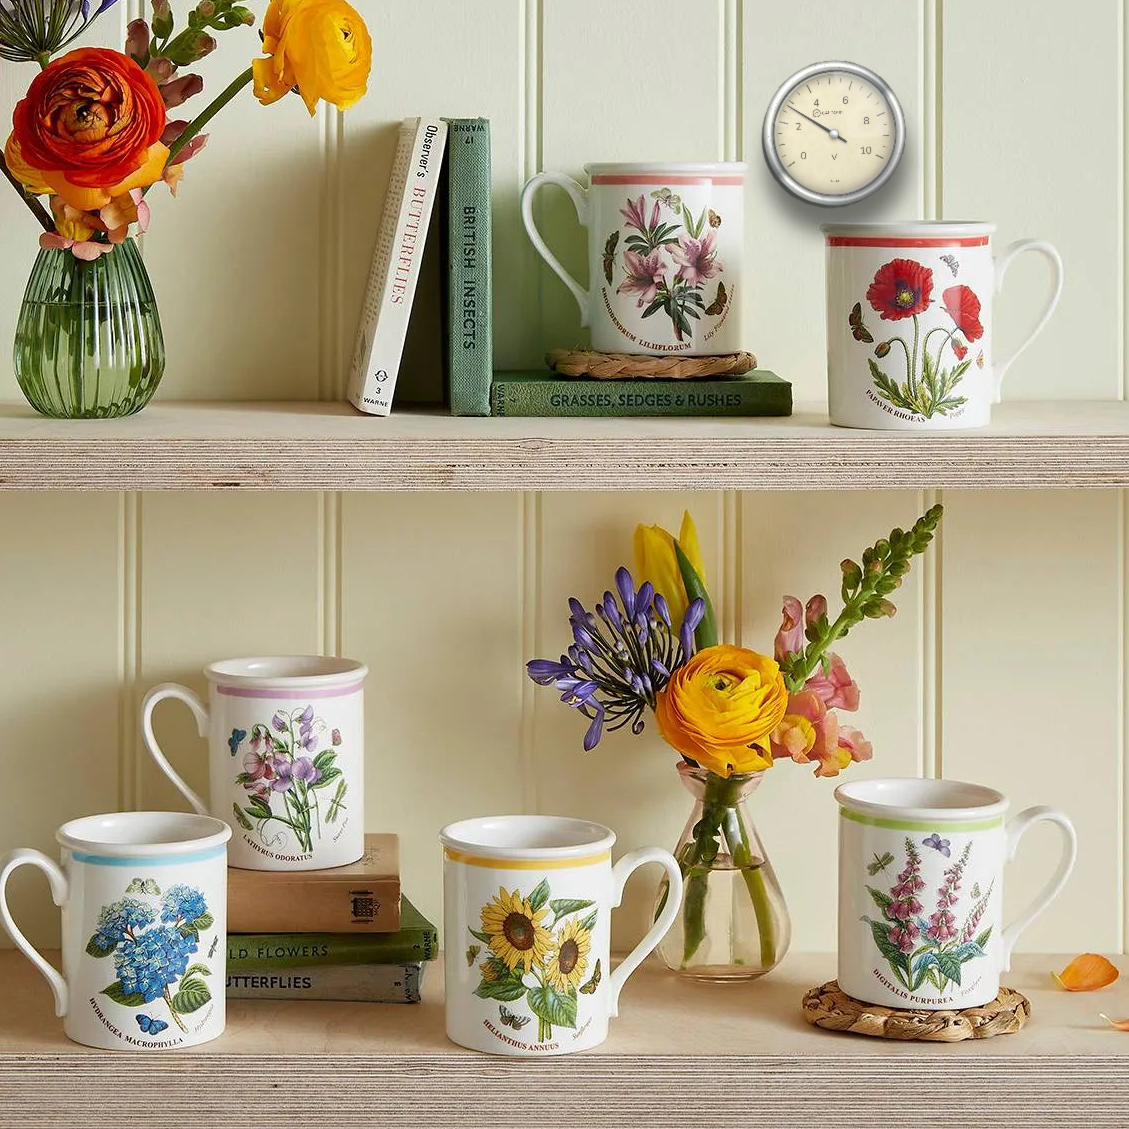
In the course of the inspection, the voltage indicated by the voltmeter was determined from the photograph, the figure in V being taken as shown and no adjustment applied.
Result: 2.75 V
